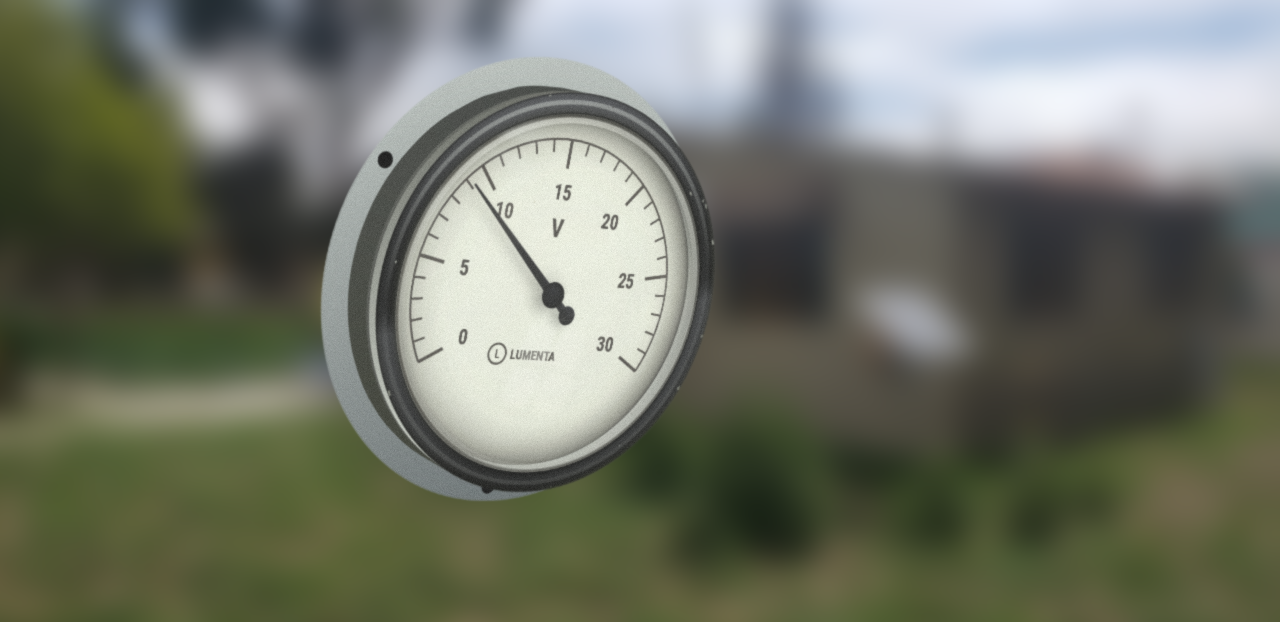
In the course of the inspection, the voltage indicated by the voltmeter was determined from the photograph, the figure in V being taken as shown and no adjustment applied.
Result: 9 V
